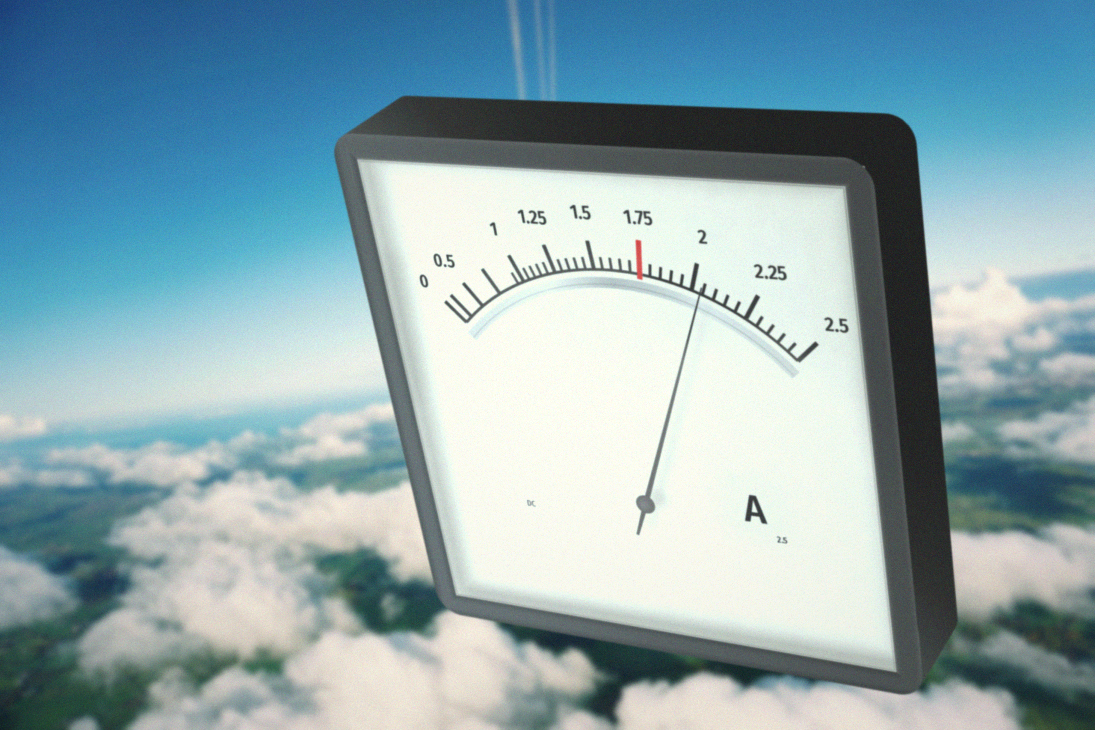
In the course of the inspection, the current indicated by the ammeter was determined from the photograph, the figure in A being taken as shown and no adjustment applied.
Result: 2.05 A
